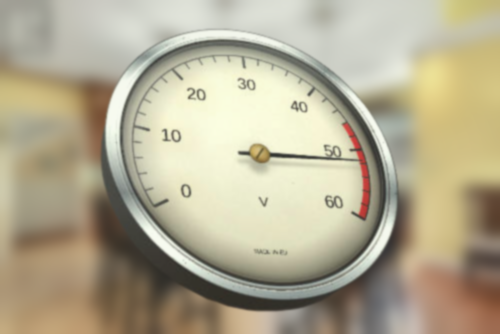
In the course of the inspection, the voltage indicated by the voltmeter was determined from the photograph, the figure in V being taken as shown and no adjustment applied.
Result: 52 V
